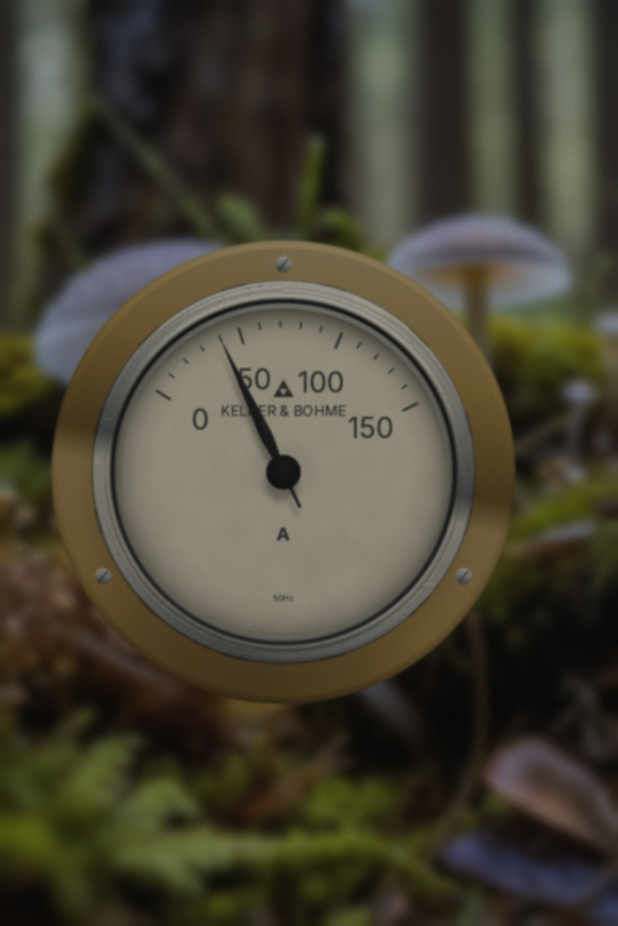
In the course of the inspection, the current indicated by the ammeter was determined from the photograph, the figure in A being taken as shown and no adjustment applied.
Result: 40 A
